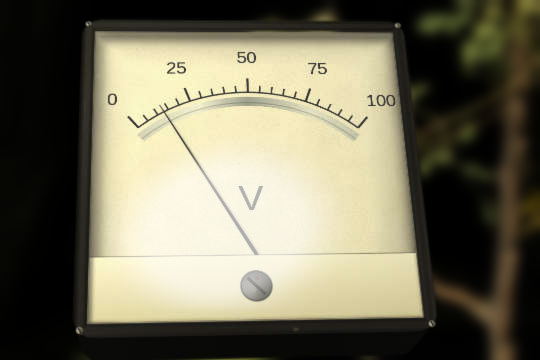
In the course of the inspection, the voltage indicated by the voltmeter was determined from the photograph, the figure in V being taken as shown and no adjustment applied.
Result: 12.5 V
